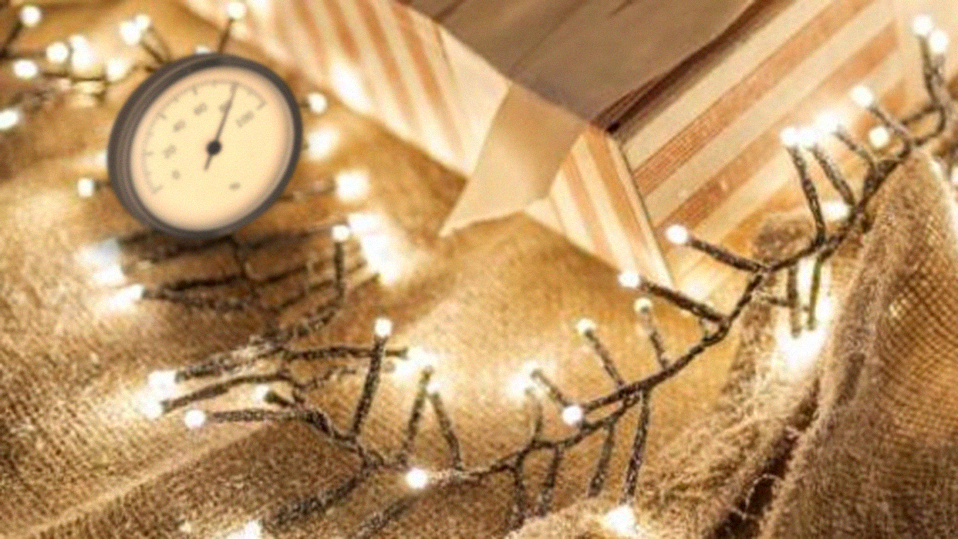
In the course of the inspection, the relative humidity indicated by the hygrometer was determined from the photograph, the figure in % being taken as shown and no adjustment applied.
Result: 80 %
